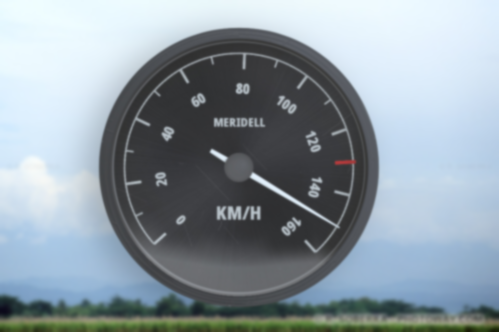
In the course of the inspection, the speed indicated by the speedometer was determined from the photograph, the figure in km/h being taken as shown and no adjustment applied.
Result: 150 km/h
